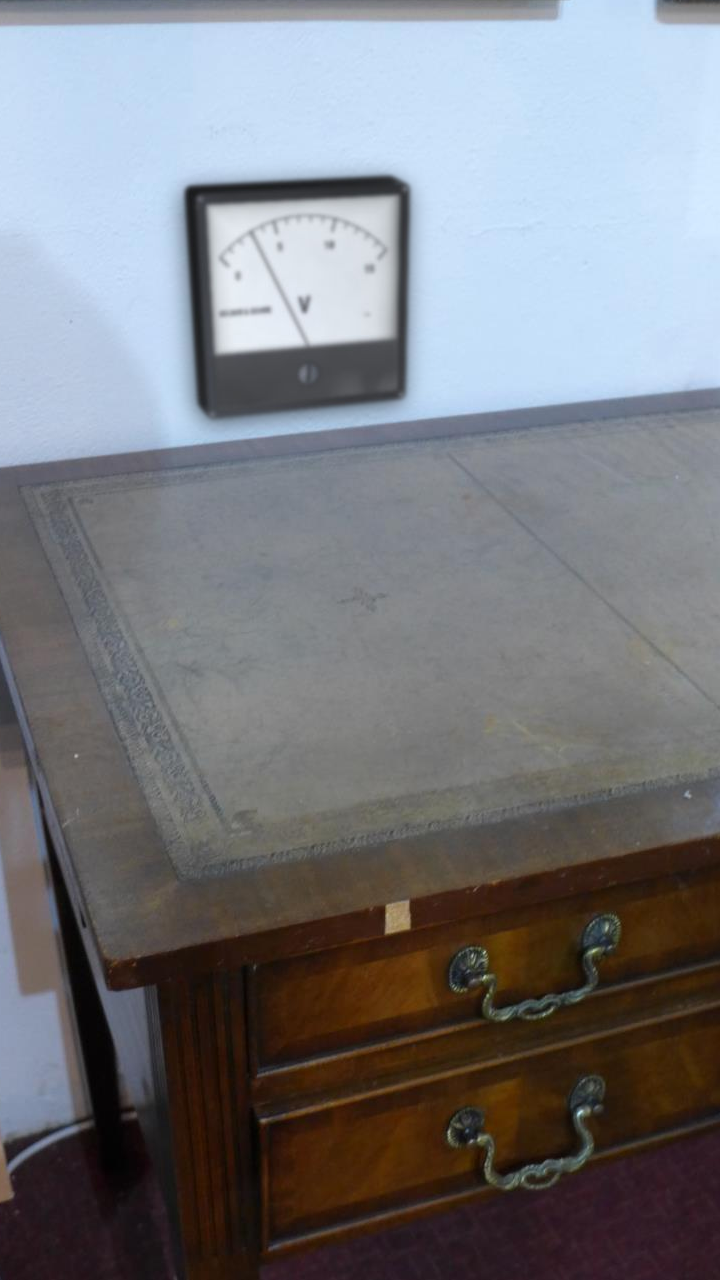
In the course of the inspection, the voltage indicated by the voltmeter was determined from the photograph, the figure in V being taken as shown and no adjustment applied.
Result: 3 V
